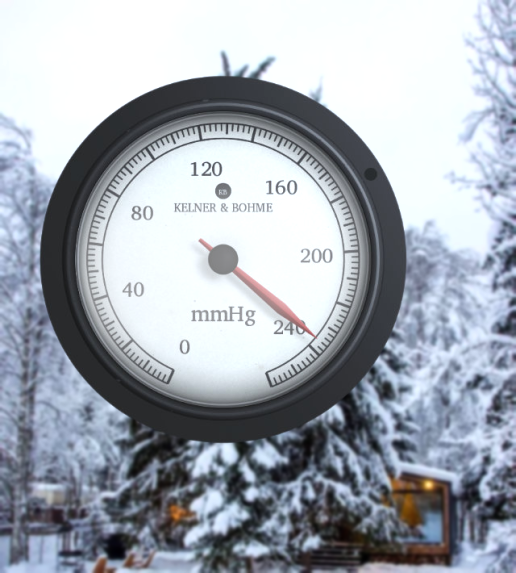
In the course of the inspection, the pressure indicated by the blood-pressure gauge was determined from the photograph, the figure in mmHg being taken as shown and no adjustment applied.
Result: 236 mmHg
